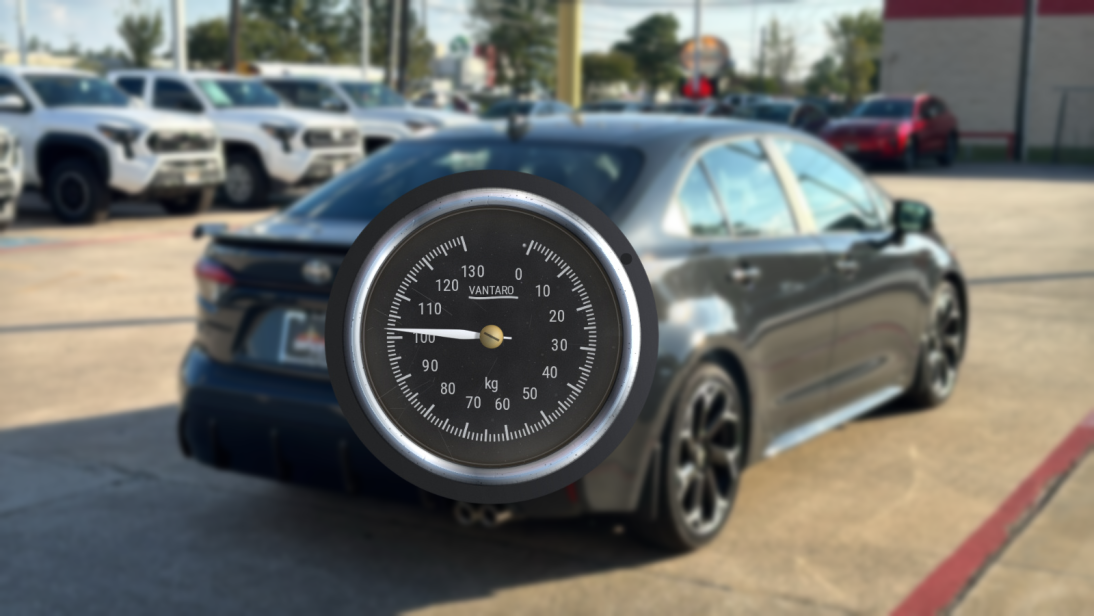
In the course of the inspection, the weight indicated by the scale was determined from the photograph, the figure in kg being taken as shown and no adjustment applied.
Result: 102 kg
